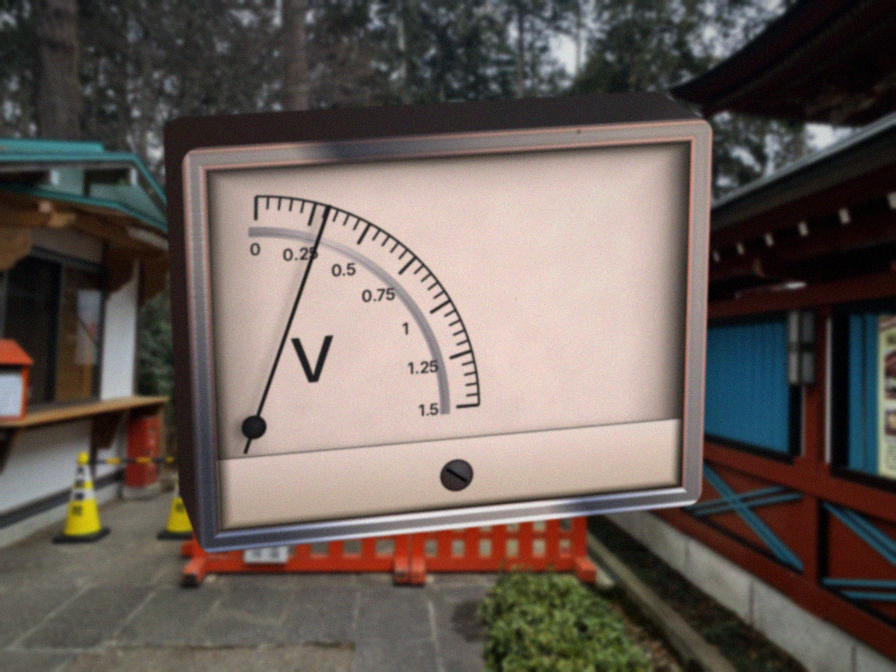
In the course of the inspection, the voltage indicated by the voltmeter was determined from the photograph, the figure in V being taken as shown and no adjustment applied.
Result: 0.3 V
